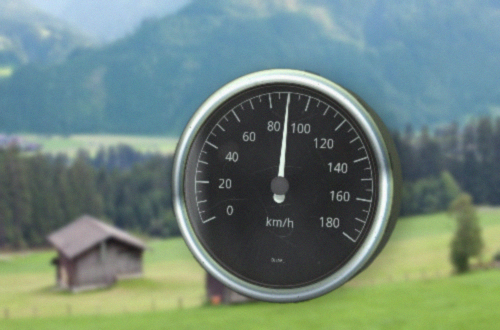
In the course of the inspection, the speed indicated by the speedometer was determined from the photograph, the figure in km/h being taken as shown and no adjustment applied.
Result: 90 km/h
